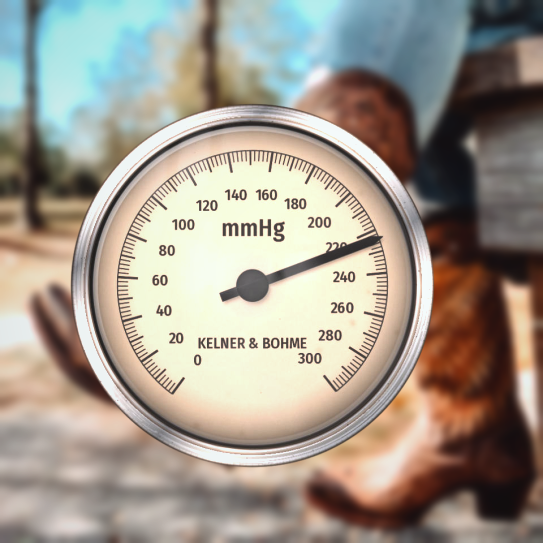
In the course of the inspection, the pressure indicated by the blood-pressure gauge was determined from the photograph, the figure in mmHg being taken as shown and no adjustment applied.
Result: 224 mmHg
